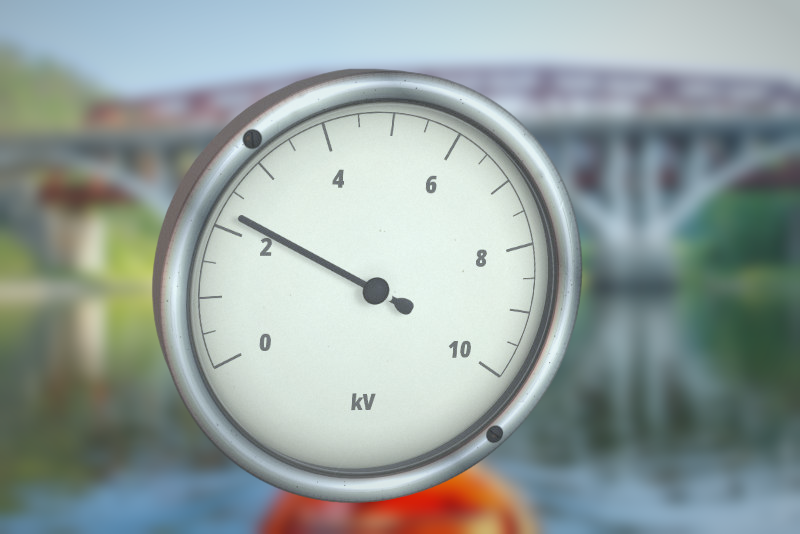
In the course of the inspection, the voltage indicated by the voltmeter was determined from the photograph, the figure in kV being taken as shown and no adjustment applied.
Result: 2.25 kV
